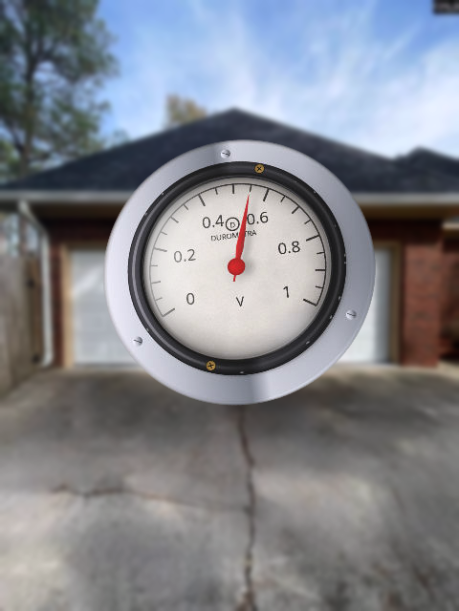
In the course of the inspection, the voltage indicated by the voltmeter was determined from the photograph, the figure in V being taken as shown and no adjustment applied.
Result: 0.55 V
